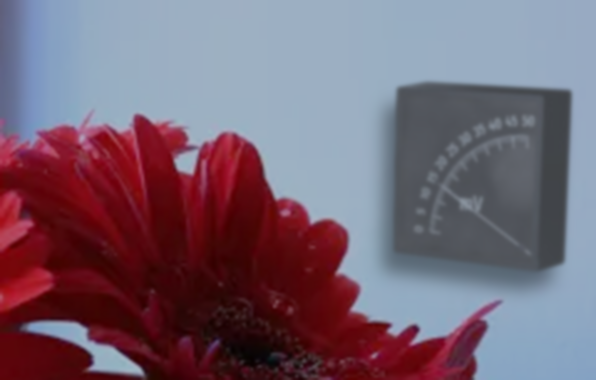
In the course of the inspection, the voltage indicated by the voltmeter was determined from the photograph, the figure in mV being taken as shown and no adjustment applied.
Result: 15 mV
